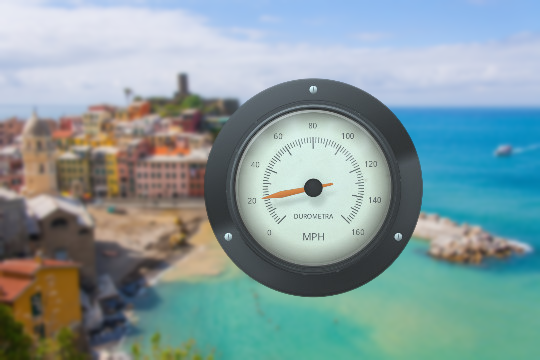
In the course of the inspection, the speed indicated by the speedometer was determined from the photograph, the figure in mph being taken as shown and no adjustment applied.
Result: 20 mph
